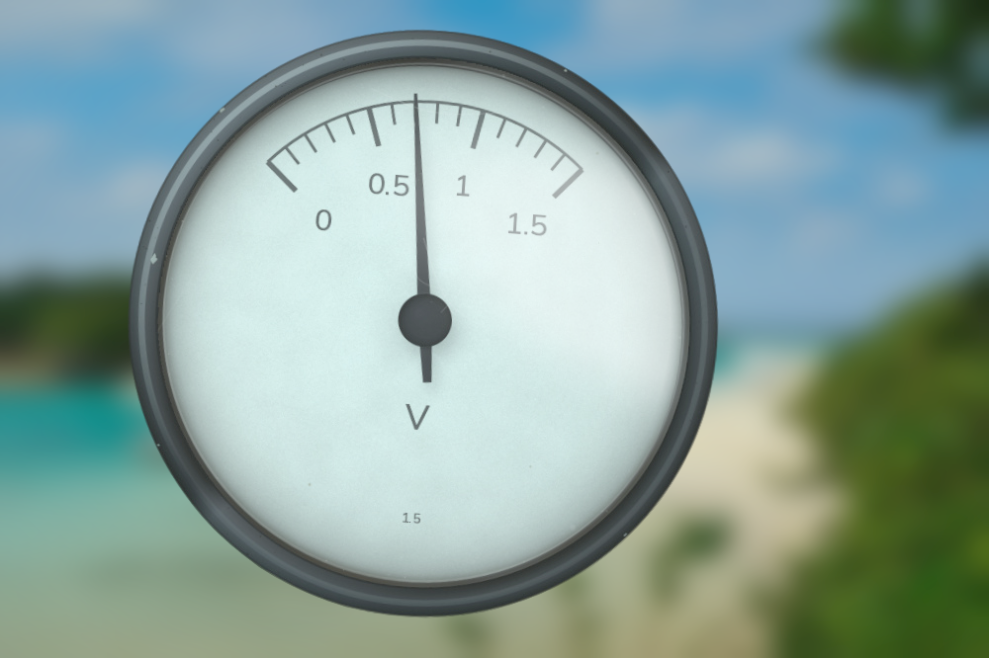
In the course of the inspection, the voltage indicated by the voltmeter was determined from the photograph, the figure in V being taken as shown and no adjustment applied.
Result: 0.7 V
